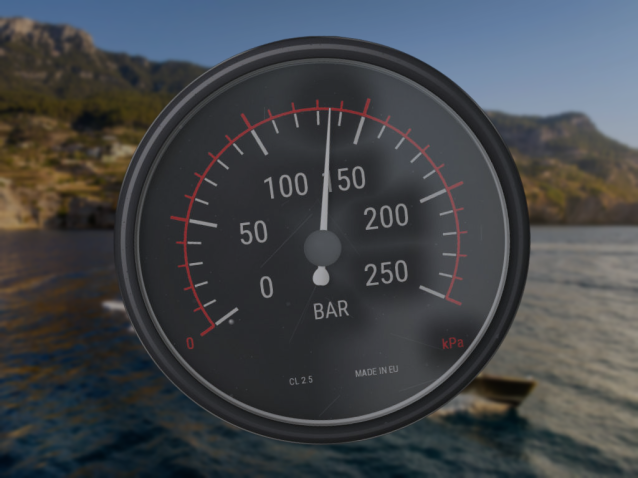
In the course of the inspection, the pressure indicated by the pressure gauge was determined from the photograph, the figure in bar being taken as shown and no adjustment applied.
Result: 135 bar
